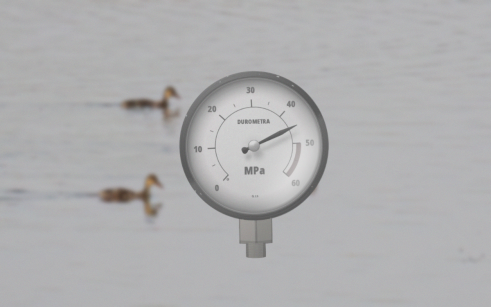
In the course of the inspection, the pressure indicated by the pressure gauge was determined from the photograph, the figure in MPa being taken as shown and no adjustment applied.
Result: 45 MPa
